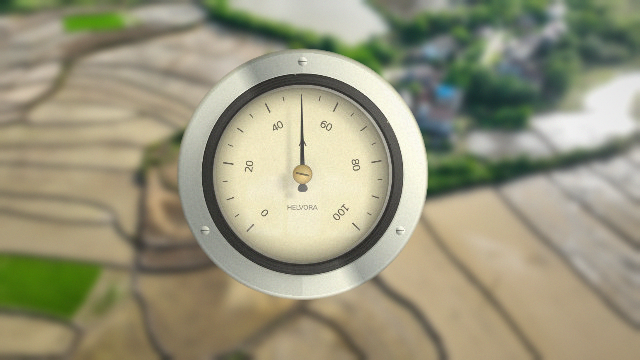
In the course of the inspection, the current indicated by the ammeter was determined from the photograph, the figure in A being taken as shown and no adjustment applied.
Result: 50 A
